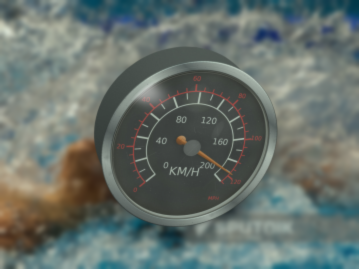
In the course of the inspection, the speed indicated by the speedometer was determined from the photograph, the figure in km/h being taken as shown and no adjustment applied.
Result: 190 km/h
